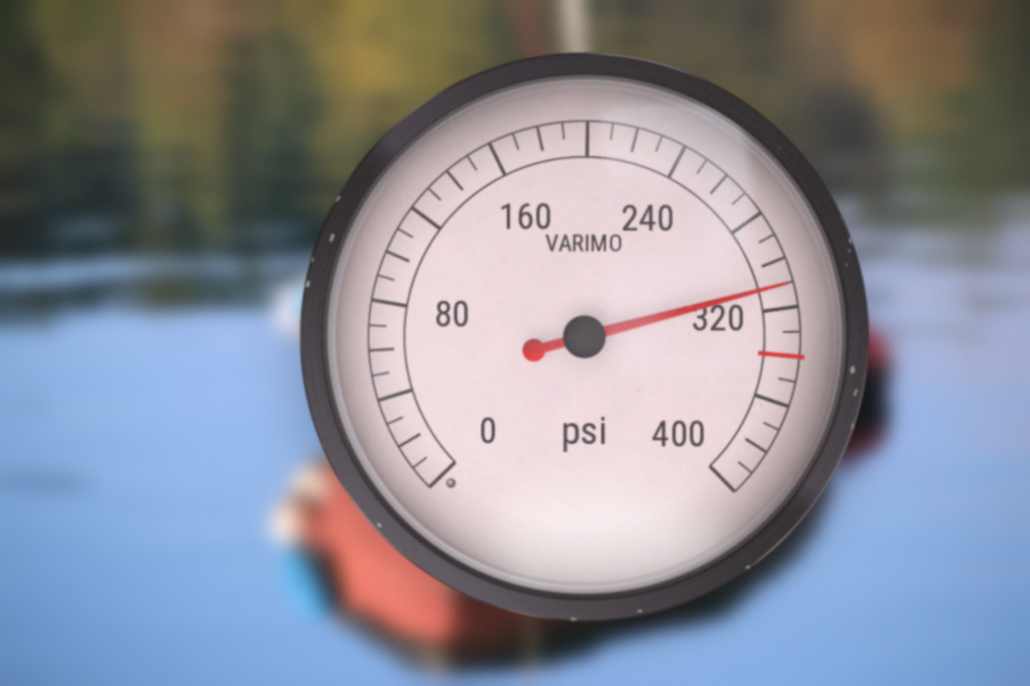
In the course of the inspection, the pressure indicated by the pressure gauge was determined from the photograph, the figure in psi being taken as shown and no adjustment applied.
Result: 310 psi
